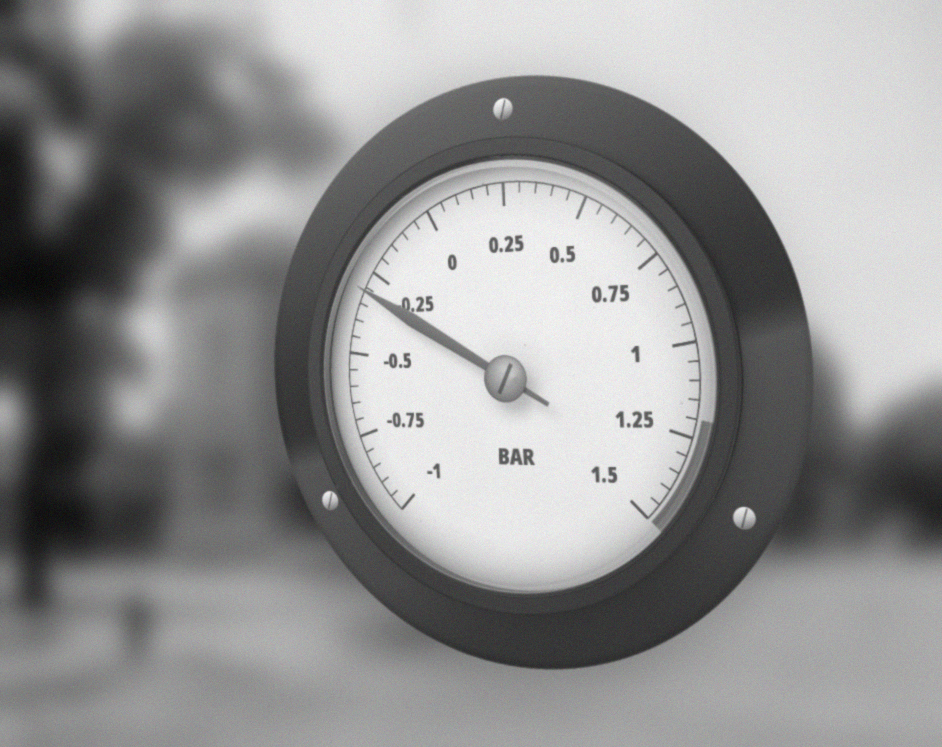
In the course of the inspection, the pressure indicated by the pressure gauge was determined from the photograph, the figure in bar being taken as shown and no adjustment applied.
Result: -0.3 bar
